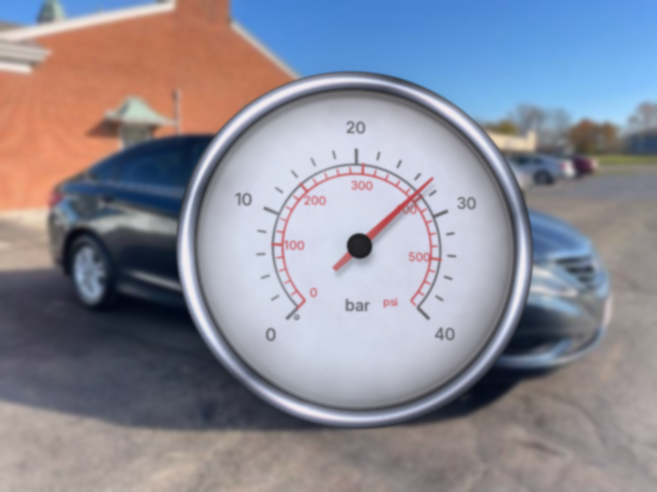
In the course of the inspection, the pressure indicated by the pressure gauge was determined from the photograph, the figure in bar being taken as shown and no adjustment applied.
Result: 27 bar
